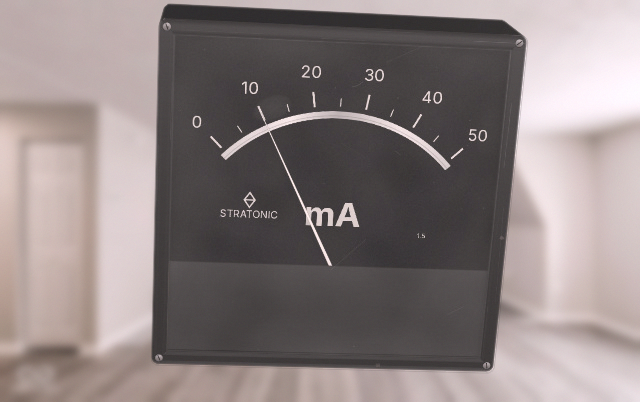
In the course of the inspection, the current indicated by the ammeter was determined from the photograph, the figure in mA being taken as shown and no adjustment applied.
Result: 10 mA
